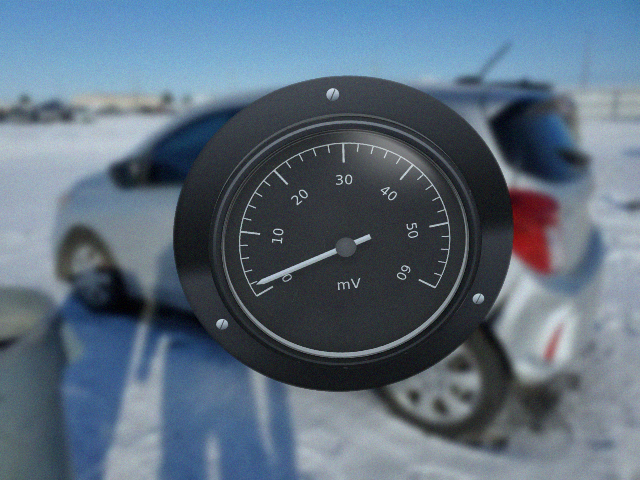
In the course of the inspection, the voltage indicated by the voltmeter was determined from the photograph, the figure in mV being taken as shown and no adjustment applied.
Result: 2 mV
